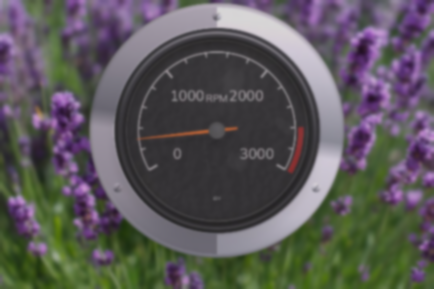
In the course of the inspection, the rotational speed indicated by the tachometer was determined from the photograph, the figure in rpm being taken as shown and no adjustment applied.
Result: 300 rpm
